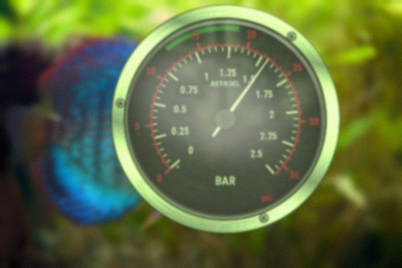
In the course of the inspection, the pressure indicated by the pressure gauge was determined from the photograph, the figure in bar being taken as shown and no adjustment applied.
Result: 1.55 bar
